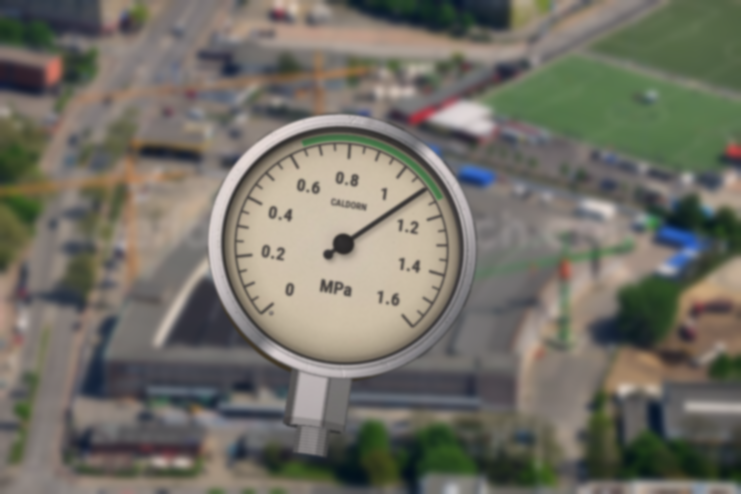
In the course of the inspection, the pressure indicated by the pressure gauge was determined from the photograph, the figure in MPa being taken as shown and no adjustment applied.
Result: 1.1 MPa
